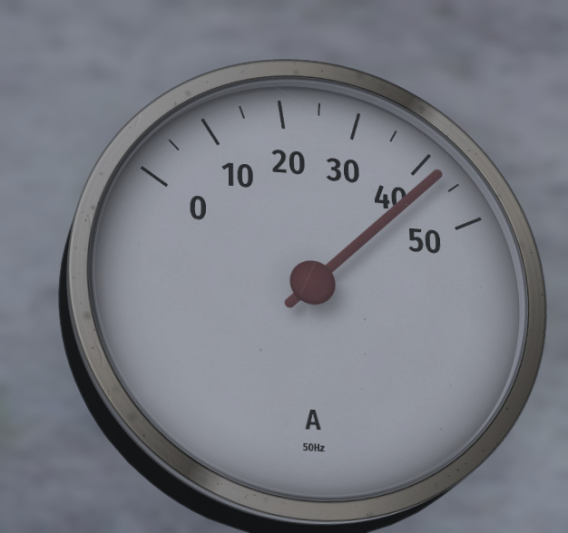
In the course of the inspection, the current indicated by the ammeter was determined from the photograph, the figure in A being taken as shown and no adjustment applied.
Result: 42.5 A
